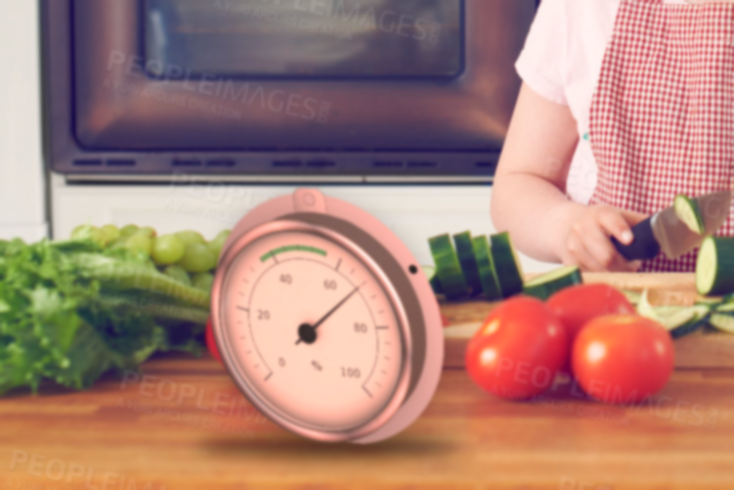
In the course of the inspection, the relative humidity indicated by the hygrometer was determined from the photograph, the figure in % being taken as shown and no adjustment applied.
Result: 68 %
